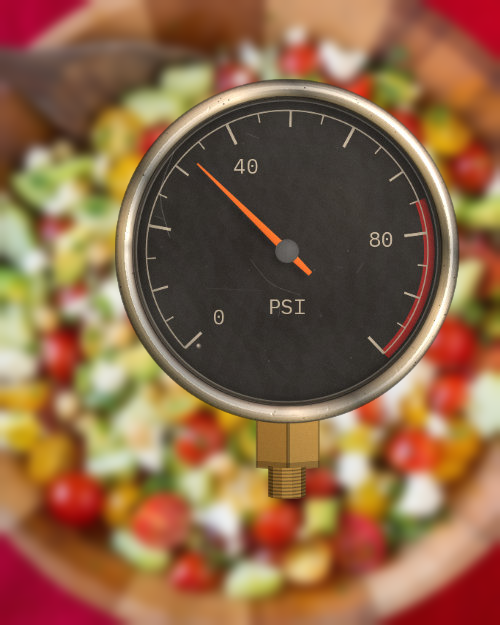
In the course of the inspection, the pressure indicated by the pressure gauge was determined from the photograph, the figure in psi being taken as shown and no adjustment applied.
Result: 32.5 psi
